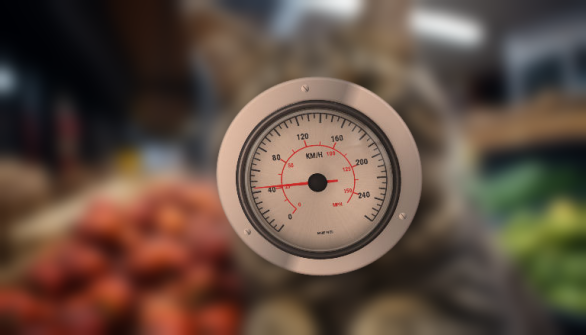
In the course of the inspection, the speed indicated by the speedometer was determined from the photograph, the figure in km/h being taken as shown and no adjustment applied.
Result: 45 km/h
